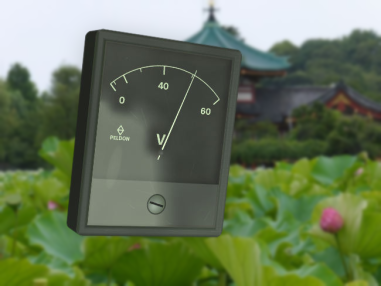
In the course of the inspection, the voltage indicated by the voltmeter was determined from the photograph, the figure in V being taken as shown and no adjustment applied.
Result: 50 V
